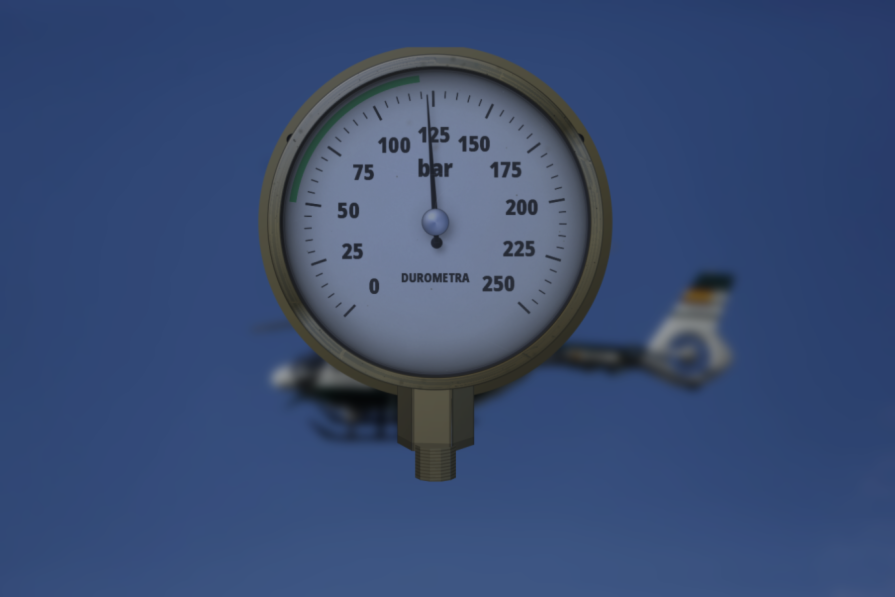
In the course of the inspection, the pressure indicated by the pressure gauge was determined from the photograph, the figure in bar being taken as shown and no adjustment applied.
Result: 122.5 bar
